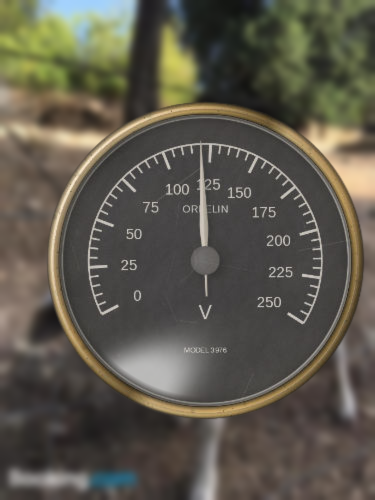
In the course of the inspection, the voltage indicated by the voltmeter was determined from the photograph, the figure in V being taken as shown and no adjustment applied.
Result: 120 V
